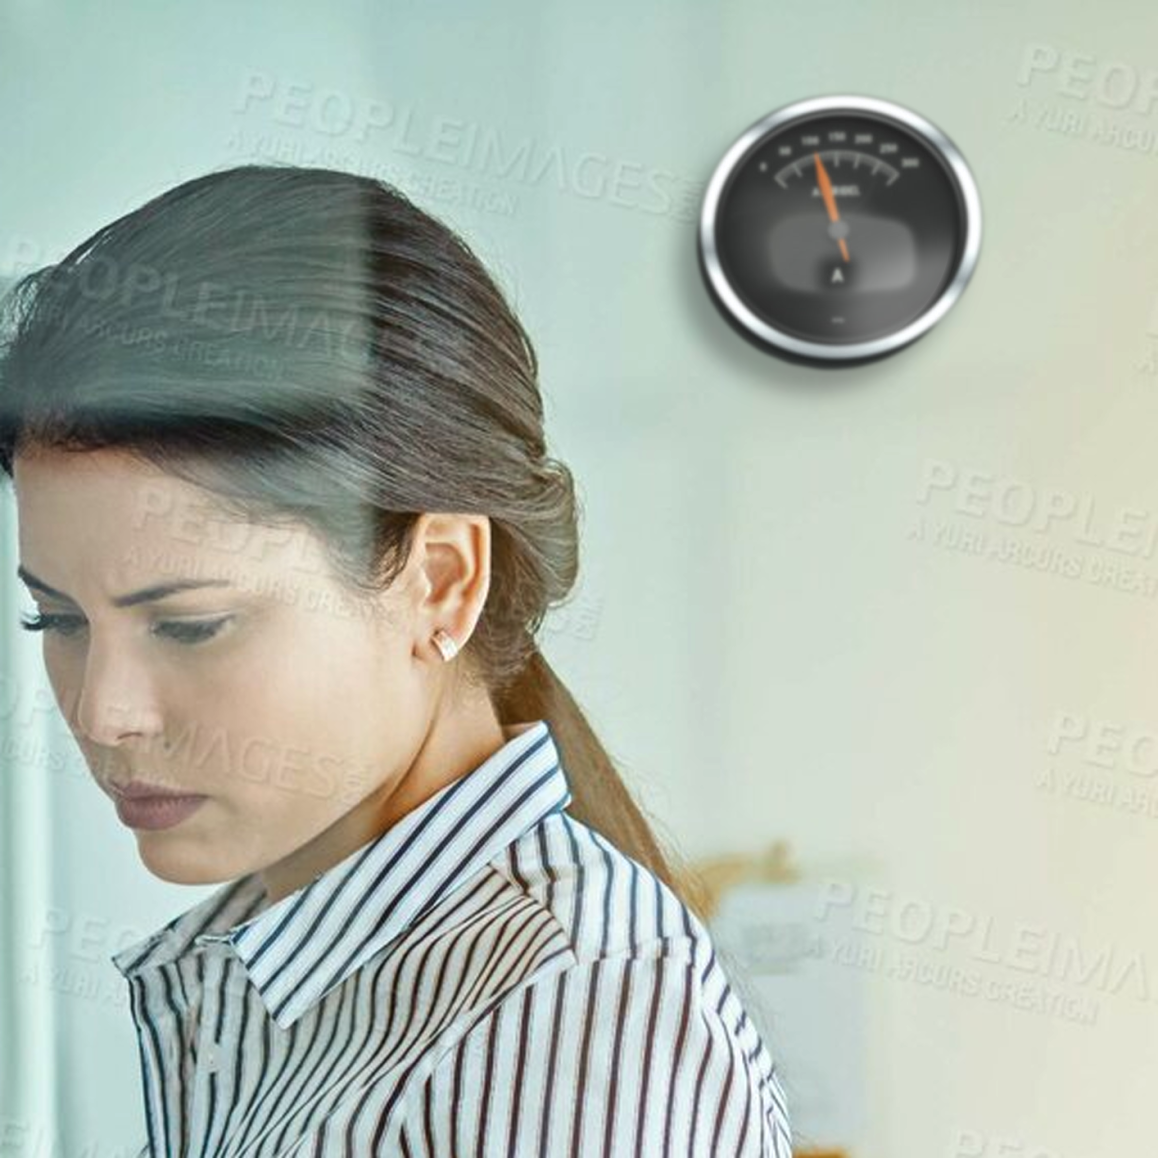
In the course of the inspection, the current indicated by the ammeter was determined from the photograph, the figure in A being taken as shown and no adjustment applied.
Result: 100 A
